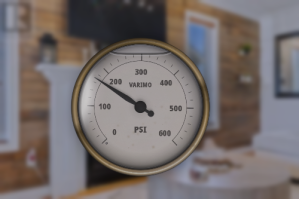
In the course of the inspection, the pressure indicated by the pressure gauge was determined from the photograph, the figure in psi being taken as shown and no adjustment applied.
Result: 170 psi
